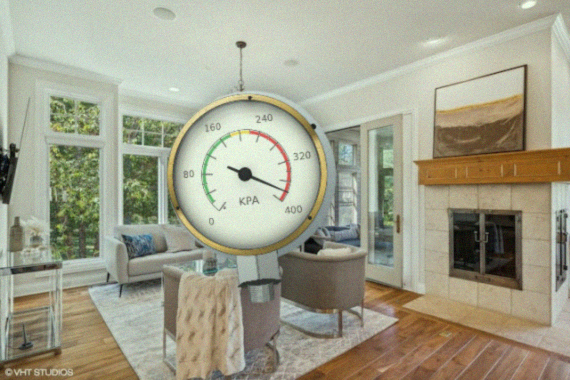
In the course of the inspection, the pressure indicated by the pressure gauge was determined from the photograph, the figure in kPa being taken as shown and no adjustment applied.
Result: 380 kPa
